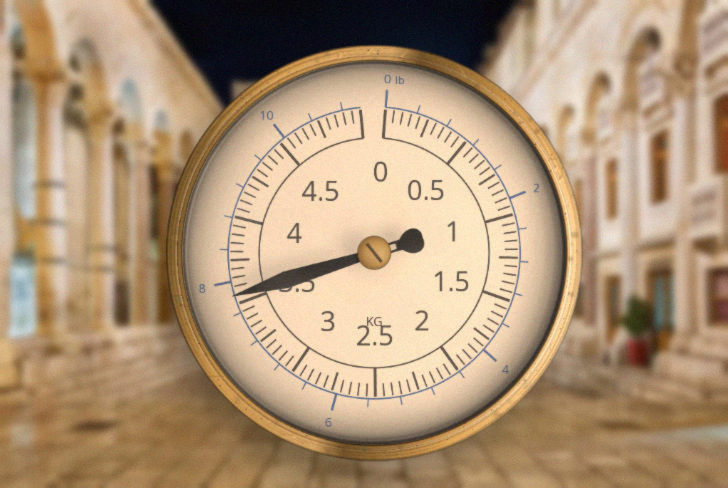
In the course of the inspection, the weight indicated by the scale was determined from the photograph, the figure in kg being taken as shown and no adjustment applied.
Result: 3.55 kg
